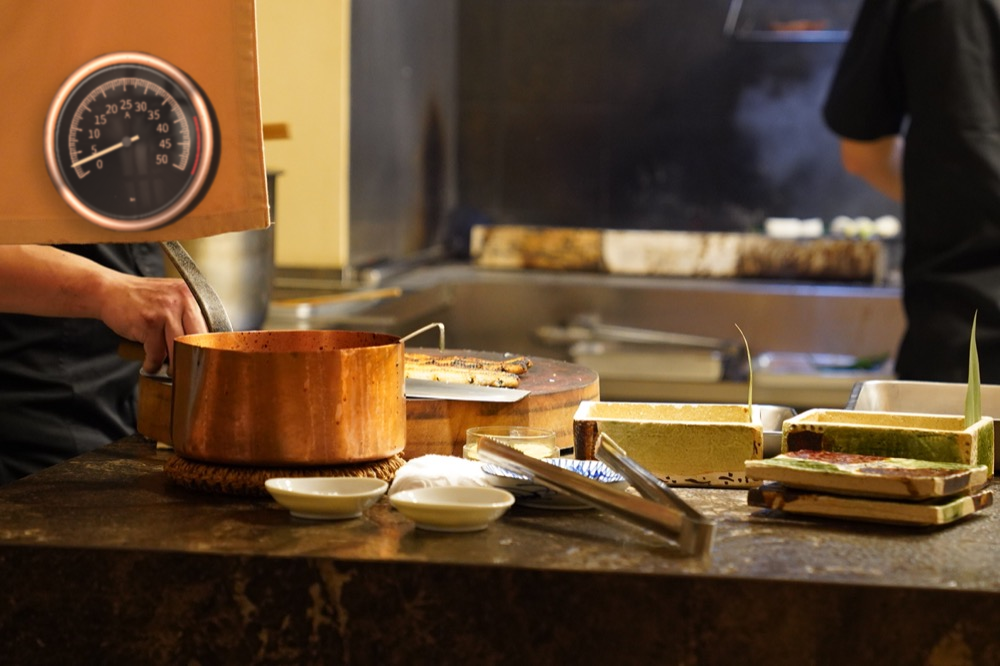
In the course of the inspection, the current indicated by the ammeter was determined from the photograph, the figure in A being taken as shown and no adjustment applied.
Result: 2.5 A
